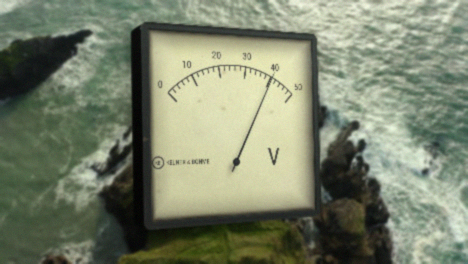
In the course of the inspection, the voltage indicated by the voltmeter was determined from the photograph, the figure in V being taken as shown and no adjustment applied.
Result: 40 V
